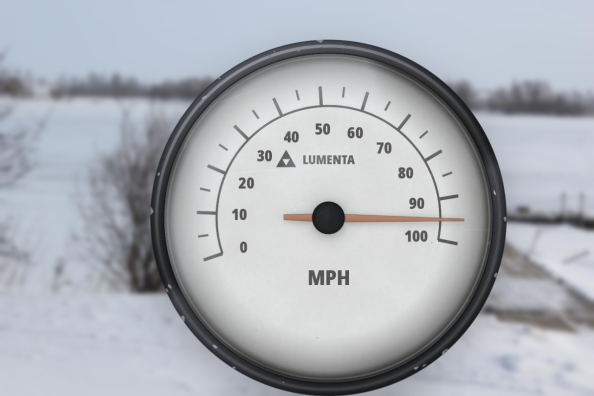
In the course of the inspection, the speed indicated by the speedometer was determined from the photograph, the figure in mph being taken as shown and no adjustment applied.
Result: 95 mph
